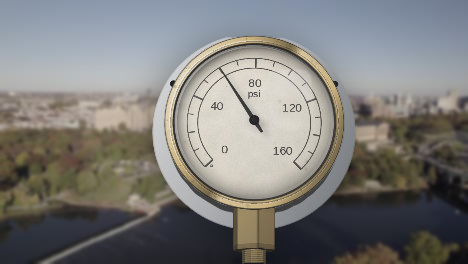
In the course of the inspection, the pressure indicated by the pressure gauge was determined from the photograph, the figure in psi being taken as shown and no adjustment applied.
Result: 60 psi
